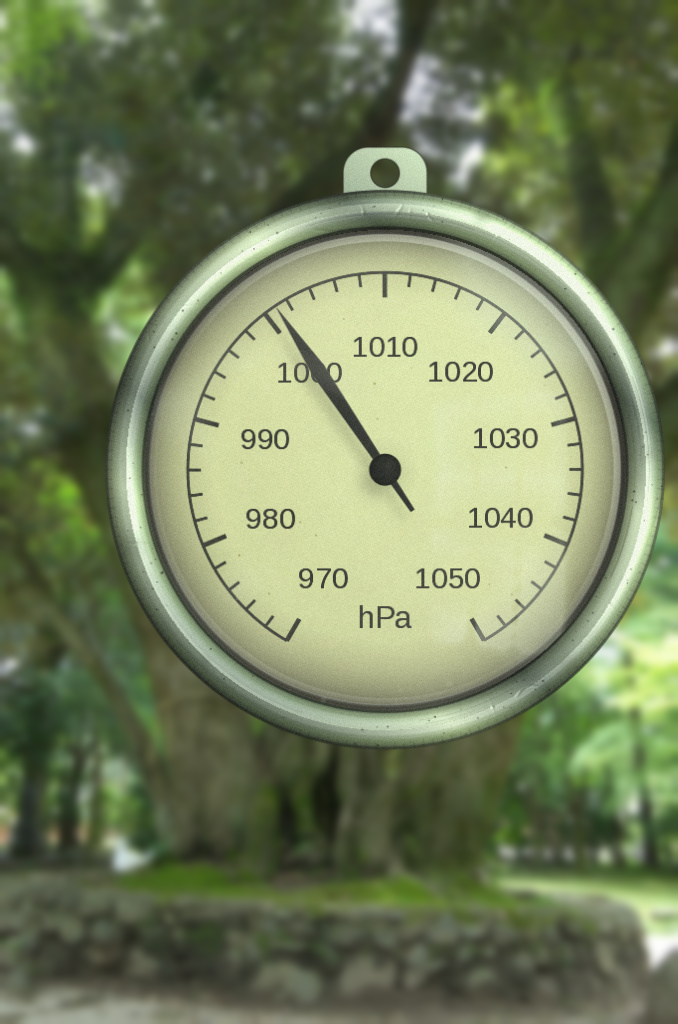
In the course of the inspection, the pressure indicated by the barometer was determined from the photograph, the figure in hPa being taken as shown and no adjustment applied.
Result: 1001 hPa
